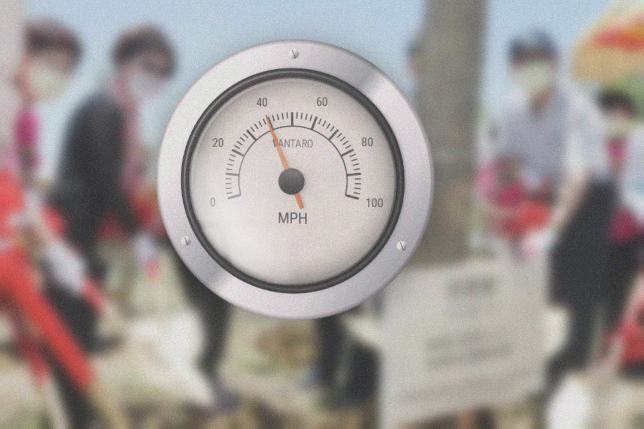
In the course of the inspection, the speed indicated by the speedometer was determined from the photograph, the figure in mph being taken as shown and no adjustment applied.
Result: 40 mph
